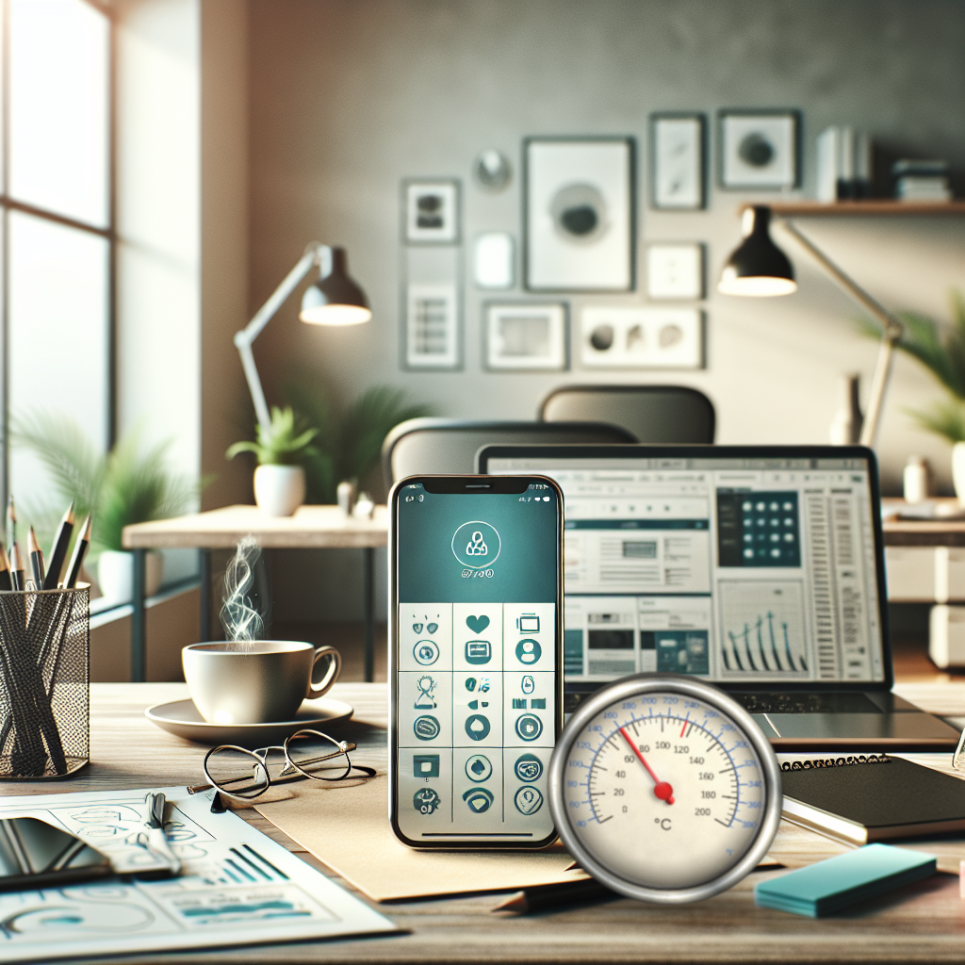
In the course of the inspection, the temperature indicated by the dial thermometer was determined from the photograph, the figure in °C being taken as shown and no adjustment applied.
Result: 72 °C
